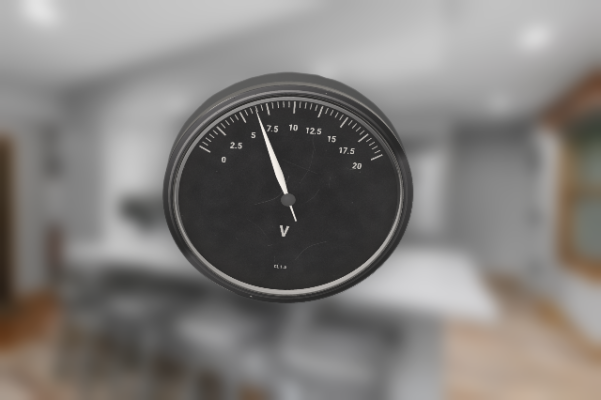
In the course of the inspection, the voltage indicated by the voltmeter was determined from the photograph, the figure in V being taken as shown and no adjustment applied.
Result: 6.5 V
